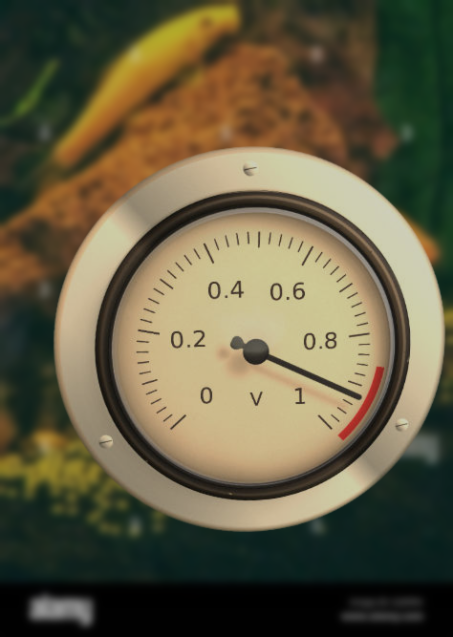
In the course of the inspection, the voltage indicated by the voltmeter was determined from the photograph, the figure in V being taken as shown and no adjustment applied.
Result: 0.92 V
